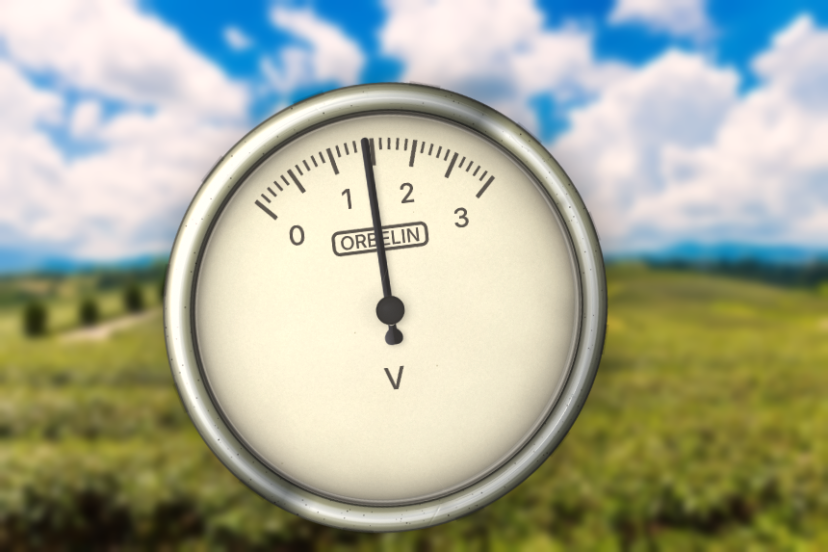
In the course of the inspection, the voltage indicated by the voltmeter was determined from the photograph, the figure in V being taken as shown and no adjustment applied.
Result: 1.4 V
